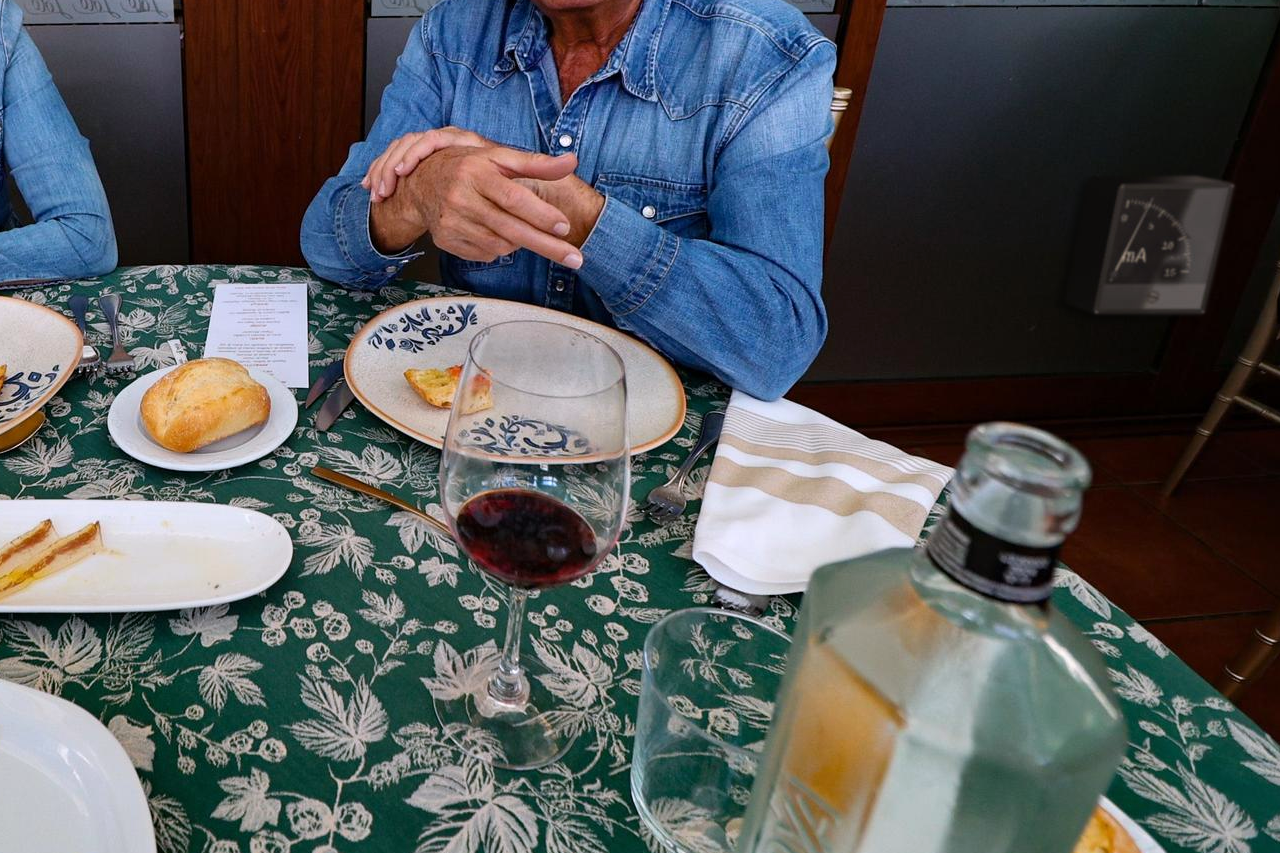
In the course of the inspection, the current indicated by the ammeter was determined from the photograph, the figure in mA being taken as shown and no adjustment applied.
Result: 2.5 mA
